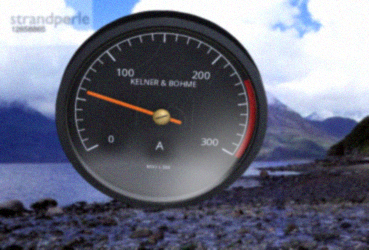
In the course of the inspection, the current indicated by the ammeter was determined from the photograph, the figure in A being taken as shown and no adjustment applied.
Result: 60 A
